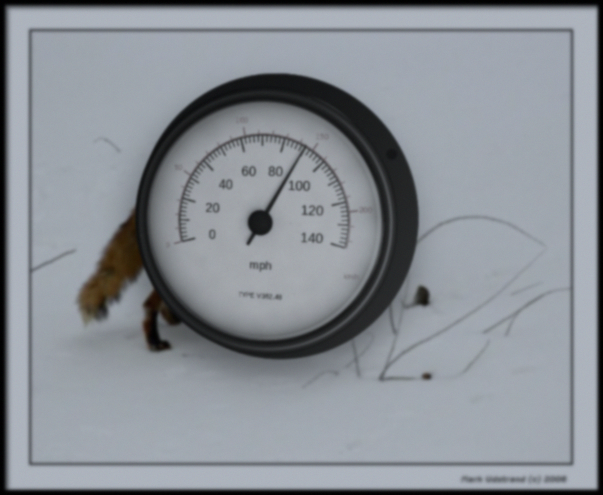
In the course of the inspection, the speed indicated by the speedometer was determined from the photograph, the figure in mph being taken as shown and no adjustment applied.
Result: 90 mph
